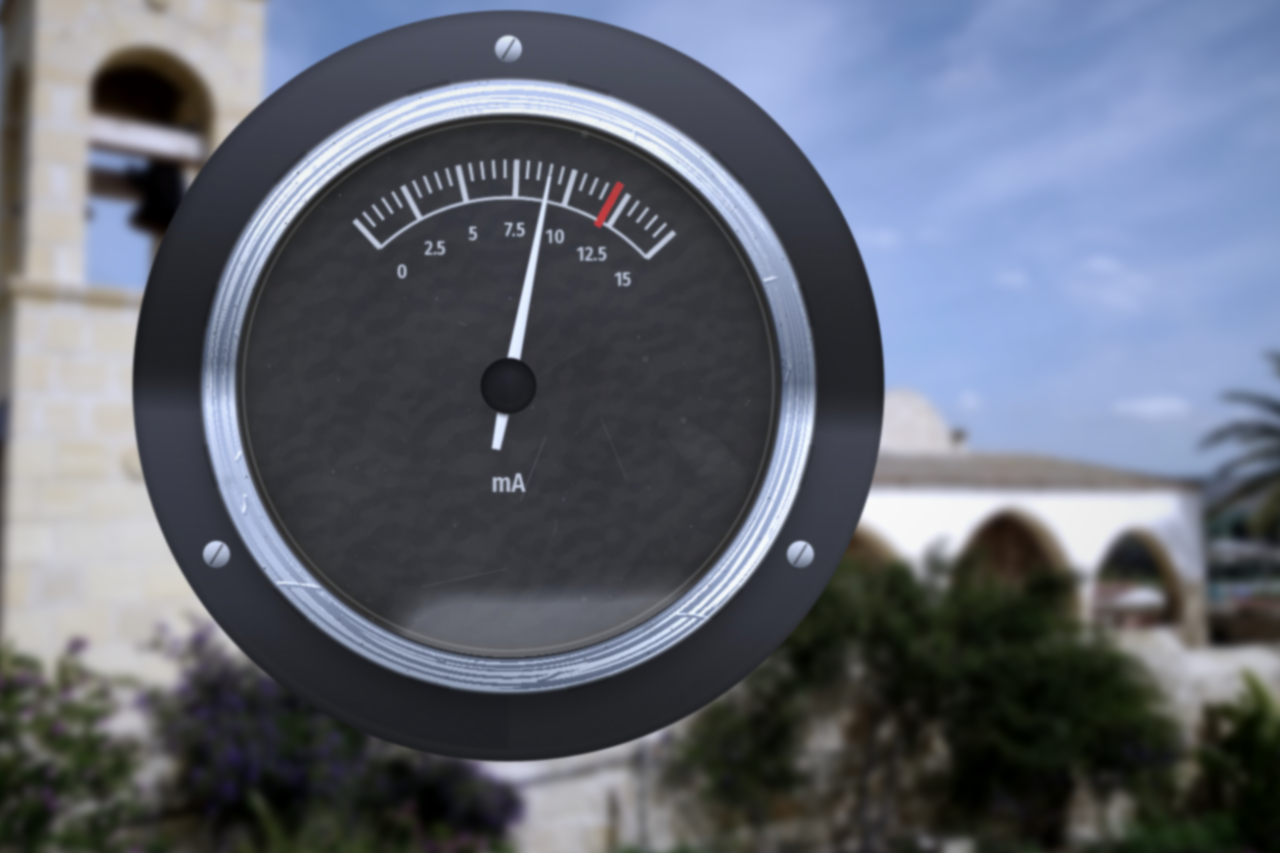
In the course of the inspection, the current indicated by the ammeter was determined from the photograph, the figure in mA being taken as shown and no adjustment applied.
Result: 9 mA
